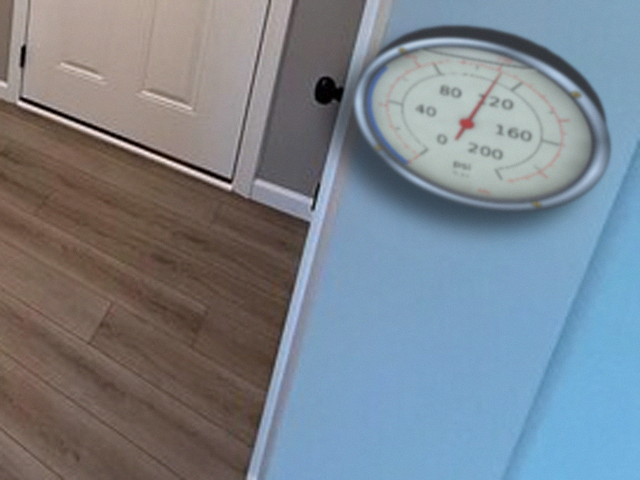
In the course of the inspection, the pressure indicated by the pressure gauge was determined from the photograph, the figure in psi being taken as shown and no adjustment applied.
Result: 110 psi
